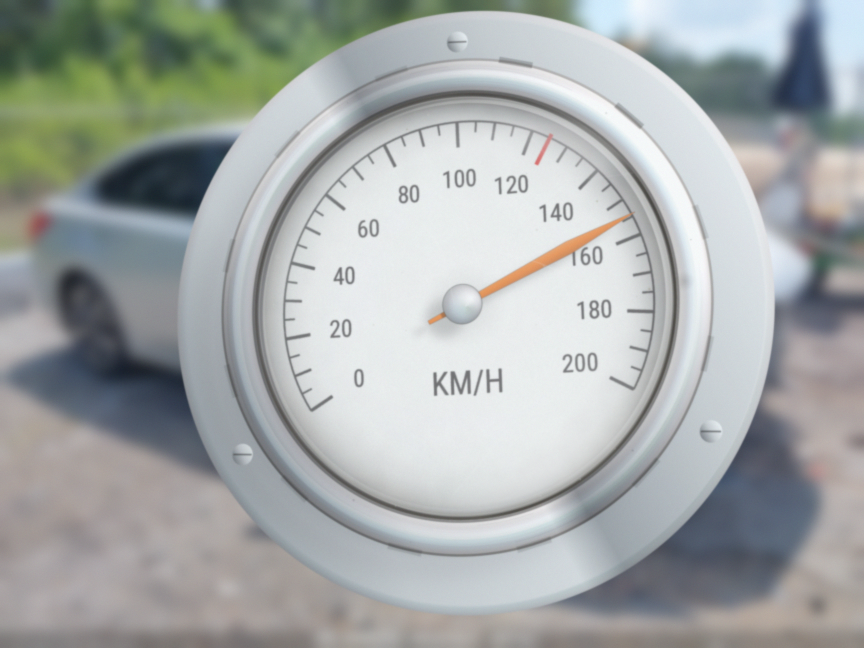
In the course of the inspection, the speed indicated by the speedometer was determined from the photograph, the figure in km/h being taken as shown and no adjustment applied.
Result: 155 km/h
